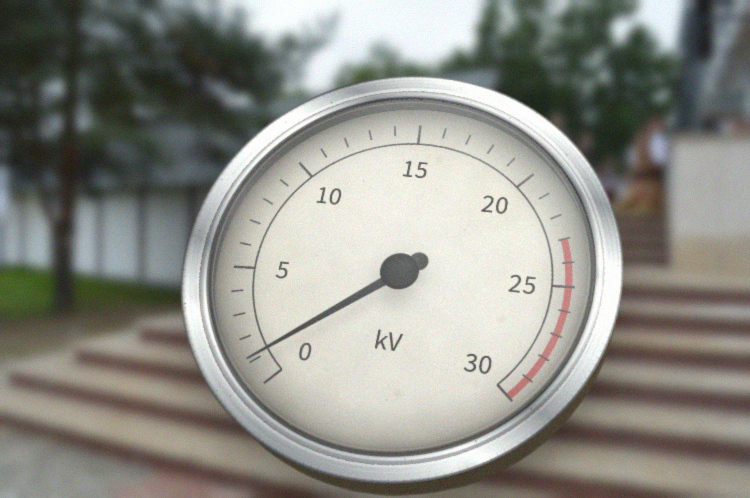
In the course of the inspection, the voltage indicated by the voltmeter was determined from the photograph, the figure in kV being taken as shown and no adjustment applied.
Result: 1 kV
